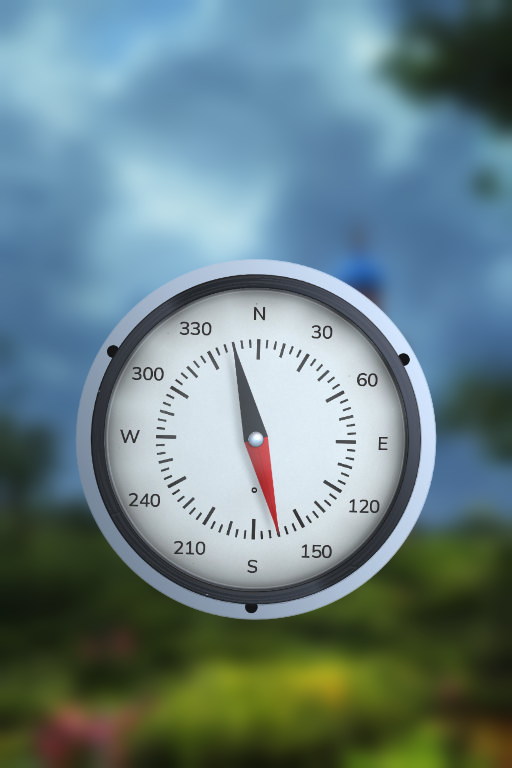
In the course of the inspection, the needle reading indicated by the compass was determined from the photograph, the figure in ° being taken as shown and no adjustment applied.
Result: 165 °
